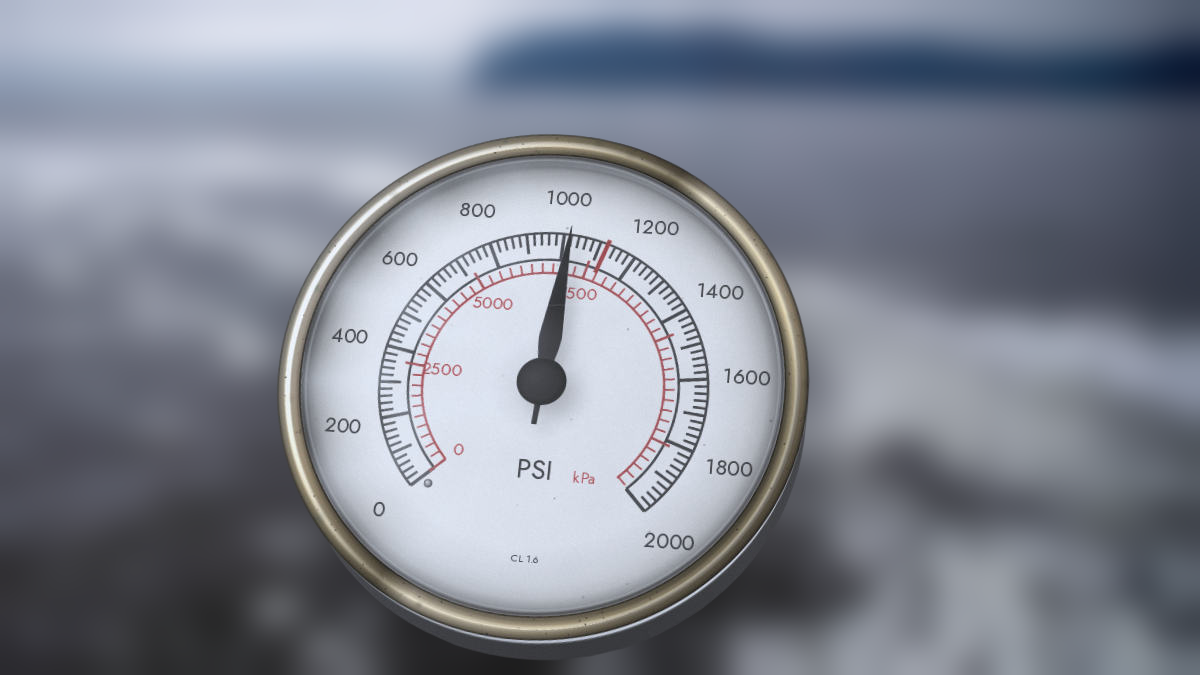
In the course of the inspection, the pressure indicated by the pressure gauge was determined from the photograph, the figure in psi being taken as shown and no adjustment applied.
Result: 1020 psi
